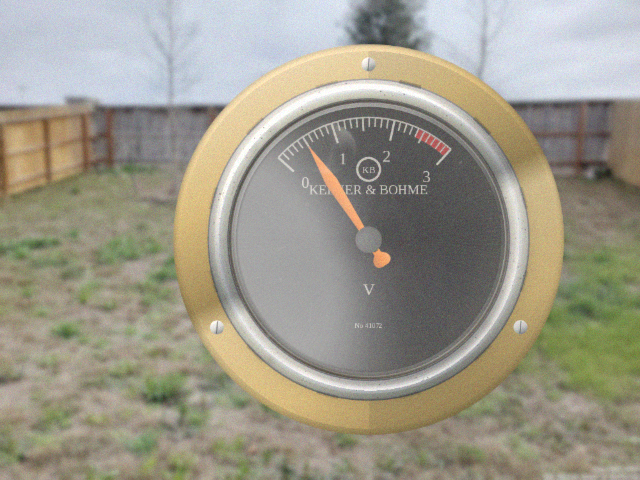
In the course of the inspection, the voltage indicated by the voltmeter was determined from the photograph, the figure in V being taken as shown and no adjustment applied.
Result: 0.5 V
